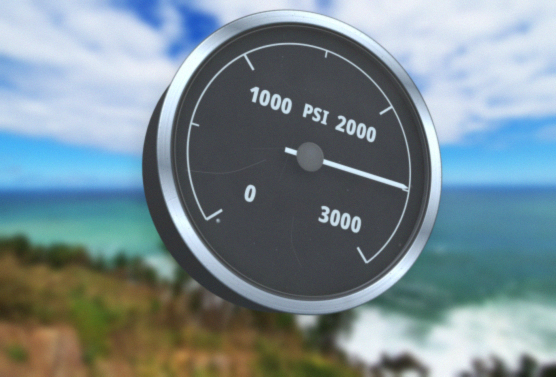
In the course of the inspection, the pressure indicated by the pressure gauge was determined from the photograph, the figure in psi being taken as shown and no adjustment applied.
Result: 2500 psi
